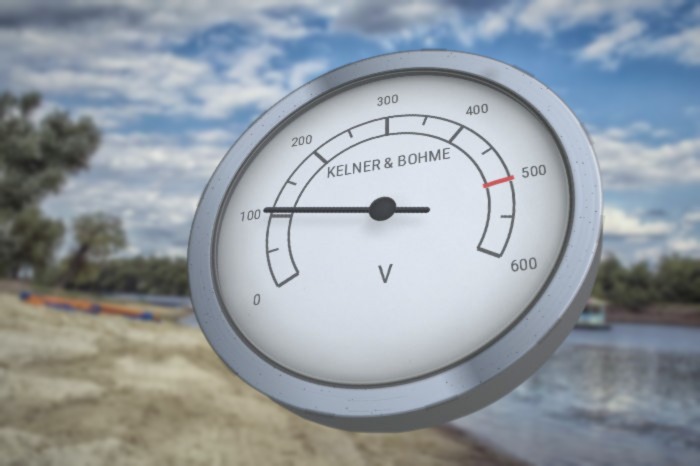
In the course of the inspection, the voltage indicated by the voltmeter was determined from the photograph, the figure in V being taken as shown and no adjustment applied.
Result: 100 V
